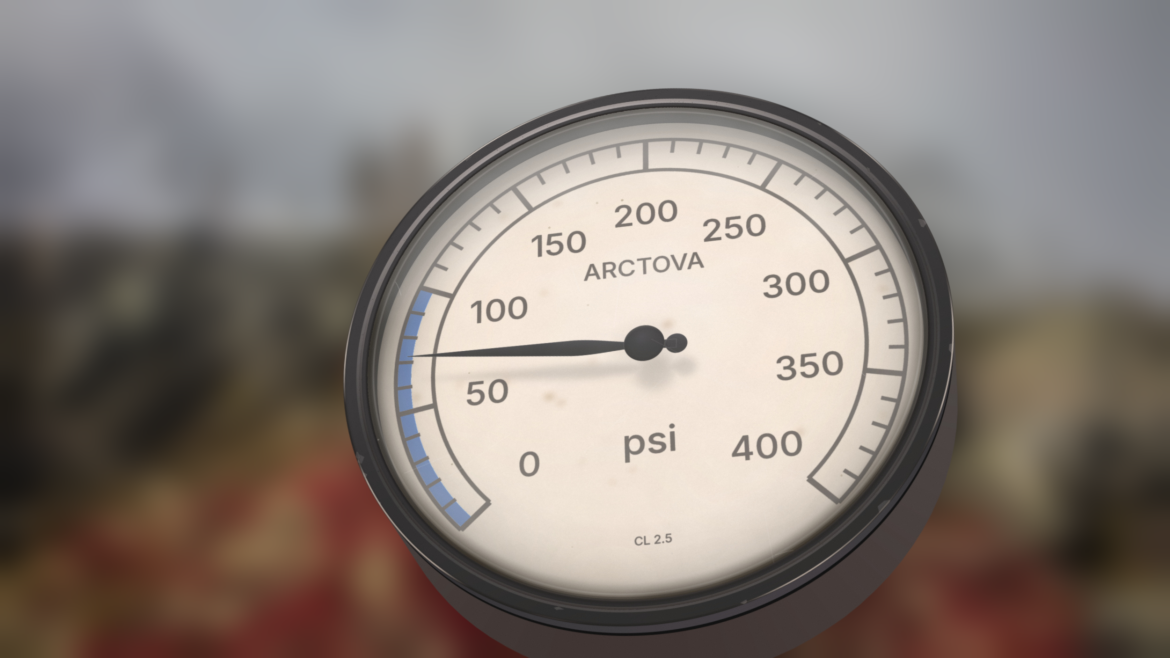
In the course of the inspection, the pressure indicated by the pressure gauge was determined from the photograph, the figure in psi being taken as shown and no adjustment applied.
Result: 70 psi
